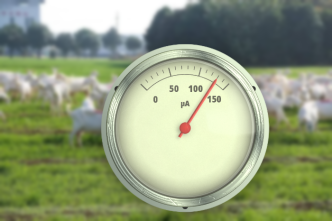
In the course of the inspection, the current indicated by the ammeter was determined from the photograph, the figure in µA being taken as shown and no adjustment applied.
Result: 130 µA
